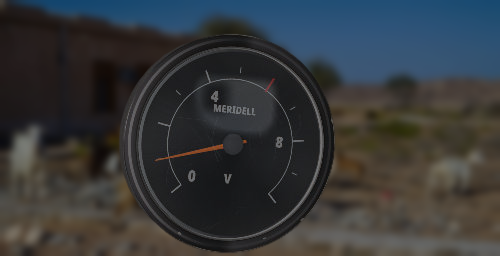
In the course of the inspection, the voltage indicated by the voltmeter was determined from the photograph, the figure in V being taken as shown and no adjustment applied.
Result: 1 V
